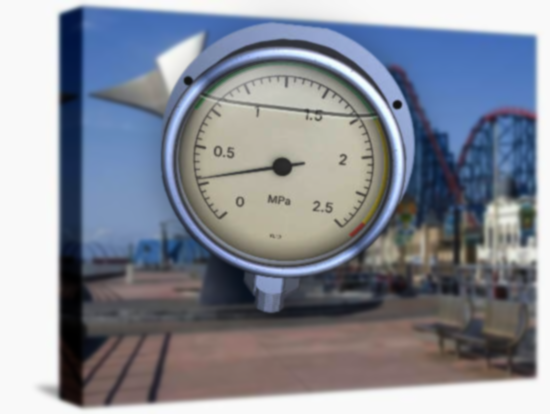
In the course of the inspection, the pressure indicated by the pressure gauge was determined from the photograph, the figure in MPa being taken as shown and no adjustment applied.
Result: 0.3 MPa
